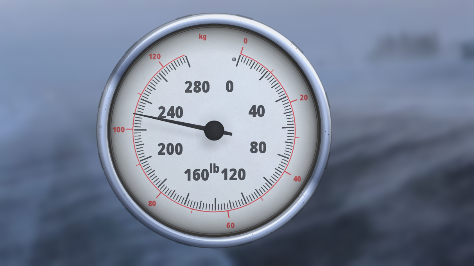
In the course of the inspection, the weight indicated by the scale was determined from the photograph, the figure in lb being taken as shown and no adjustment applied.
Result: 230 lb
